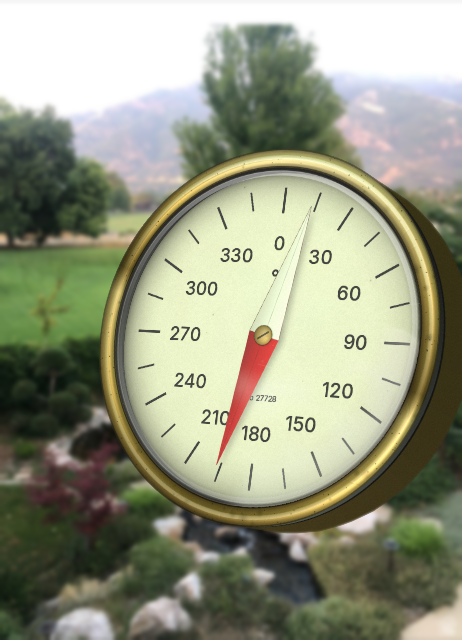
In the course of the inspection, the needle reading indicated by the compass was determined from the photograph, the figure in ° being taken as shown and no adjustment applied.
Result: 195 °
